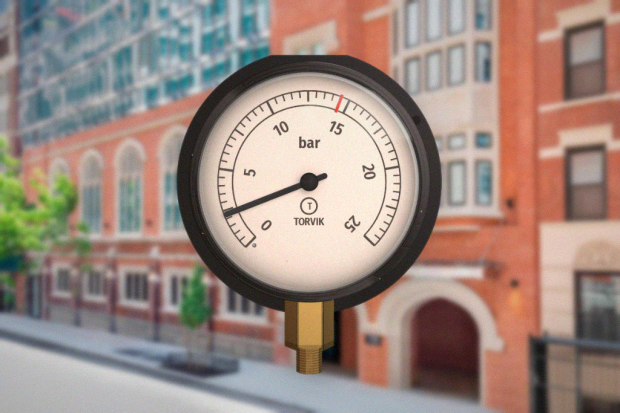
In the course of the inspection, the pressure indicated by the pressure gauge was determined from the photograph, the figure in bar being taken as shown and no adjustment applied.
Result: 2.25 bar
